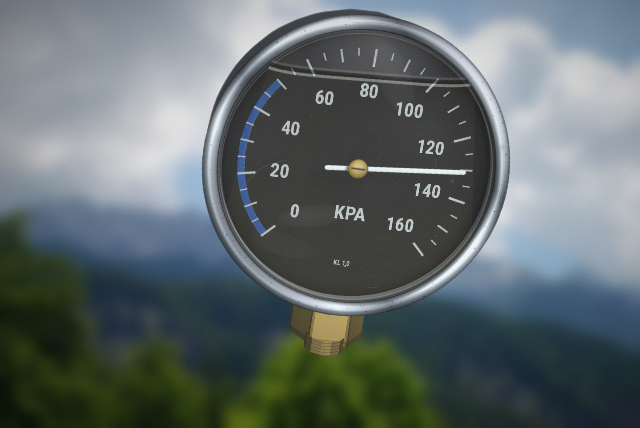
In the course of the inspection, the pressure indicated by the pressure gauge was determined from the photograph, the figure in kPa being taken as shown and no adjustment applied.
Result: 130 kPa
